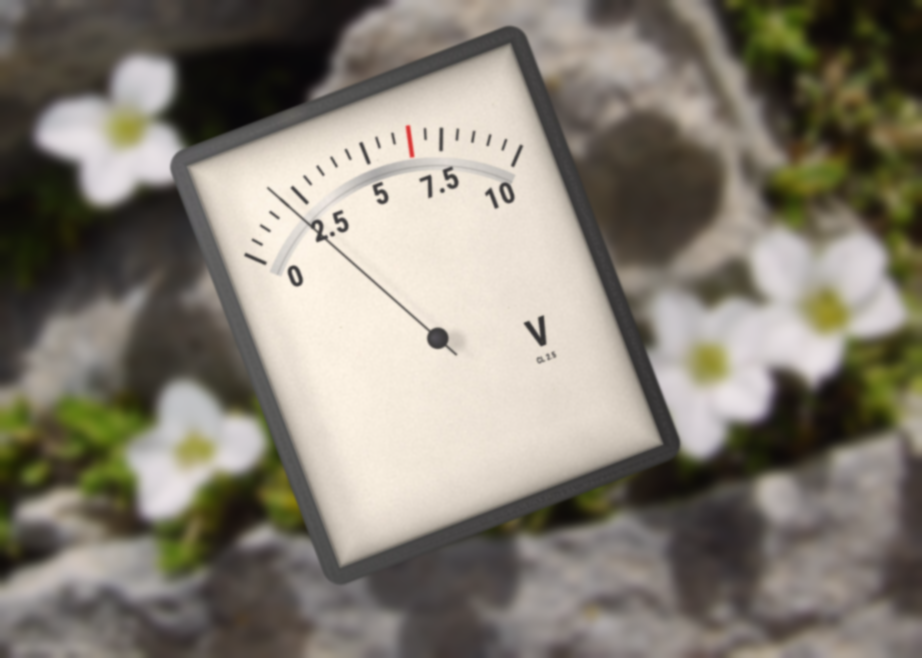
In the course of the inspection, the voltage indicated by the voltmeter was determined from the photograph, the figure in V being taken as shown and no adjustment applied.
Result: 2 V
